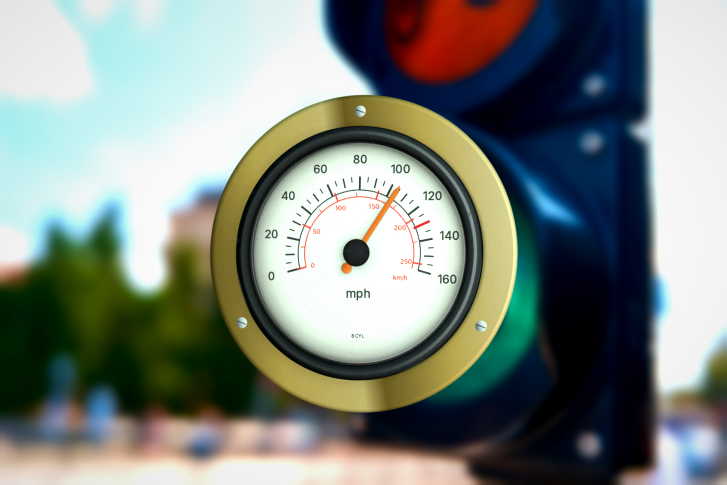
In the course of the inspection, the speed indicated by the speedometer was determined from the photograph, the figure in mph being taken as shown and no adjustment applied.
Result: 105 mph
